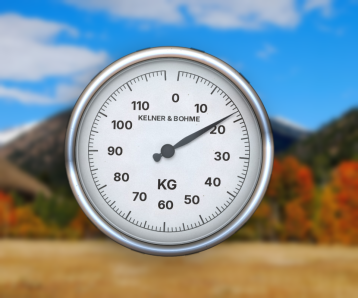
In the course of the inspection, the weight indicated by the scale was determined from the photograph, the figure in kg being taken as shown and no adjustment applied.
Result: 18 kg
